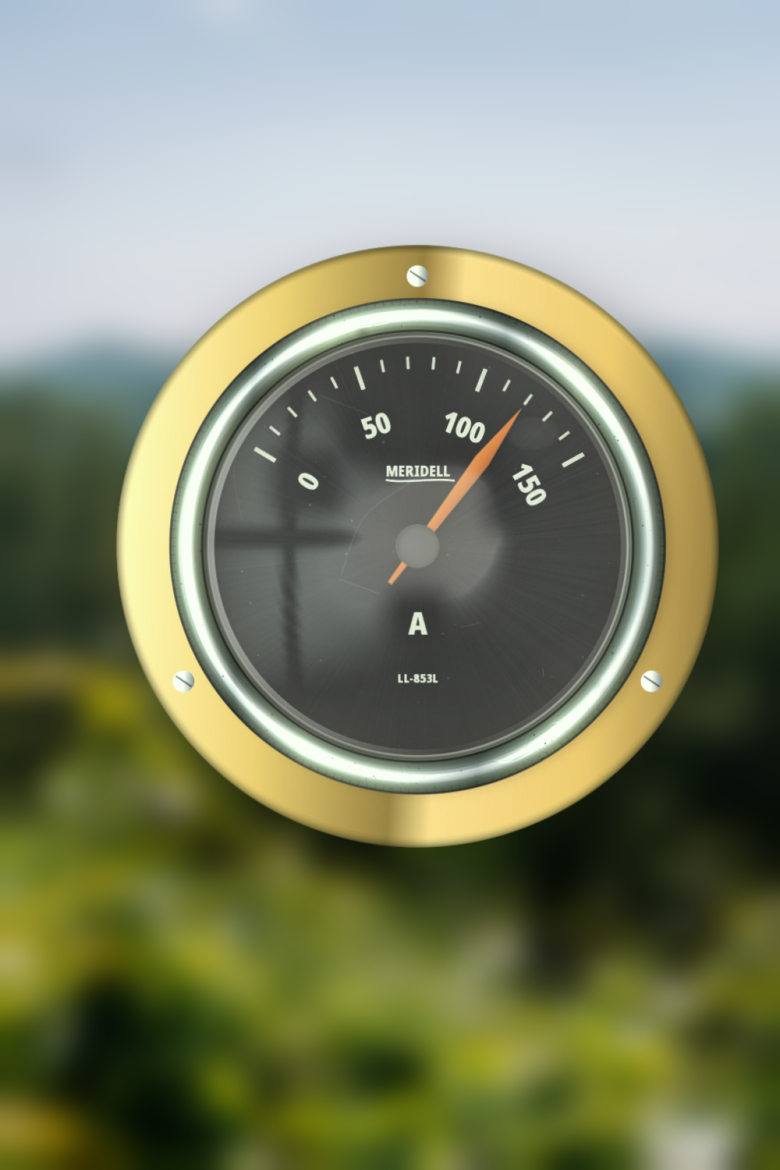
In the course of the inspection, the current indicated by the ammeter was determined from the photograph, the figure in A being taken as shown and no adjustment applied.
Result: 120 A
